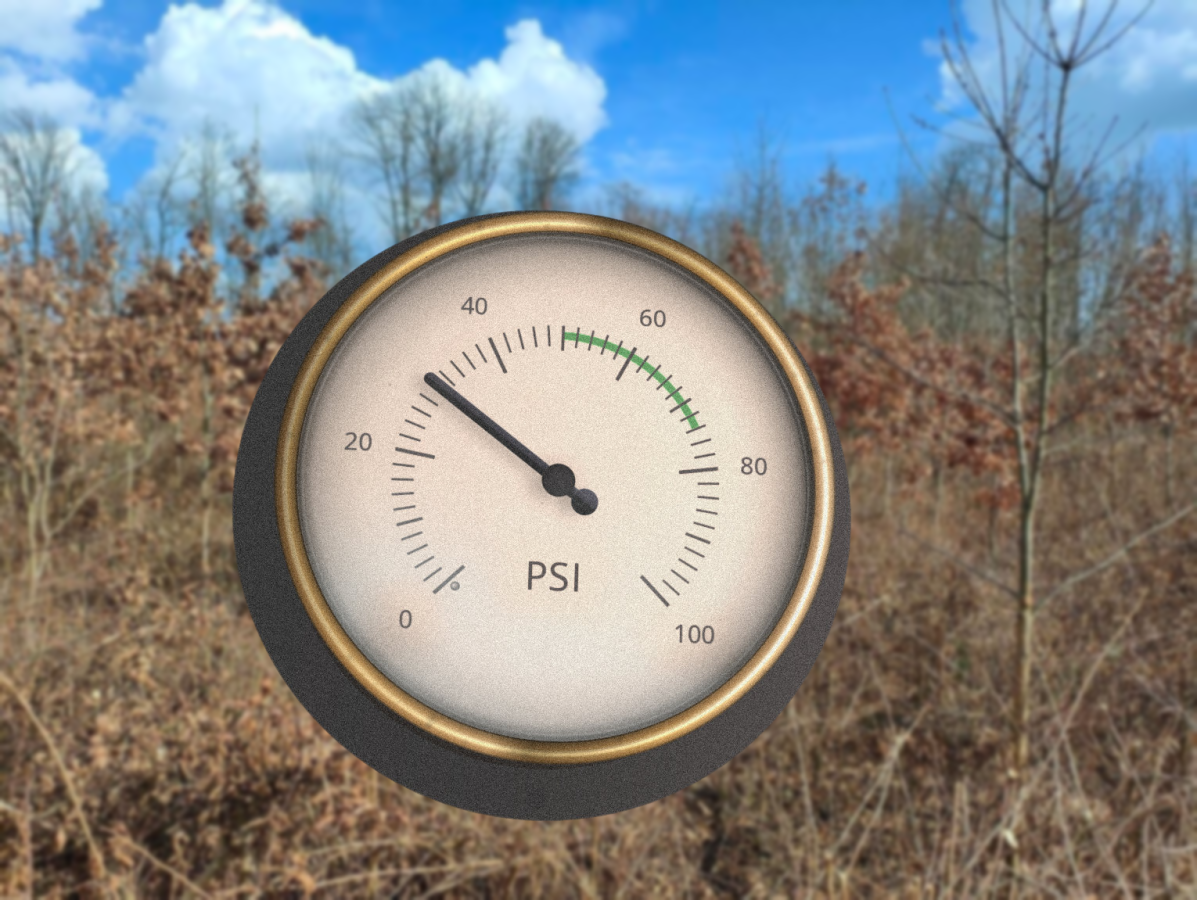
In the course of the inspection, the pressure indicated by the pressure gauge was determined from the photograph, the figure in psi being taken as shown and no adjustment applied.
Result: 30 psi
